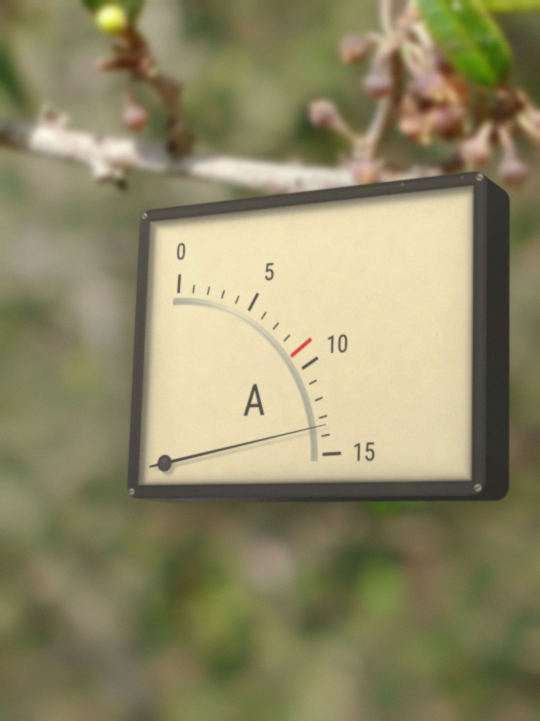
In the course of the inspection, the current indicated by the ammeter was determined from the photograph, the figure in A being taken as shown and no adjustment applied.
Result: 13.5 A
